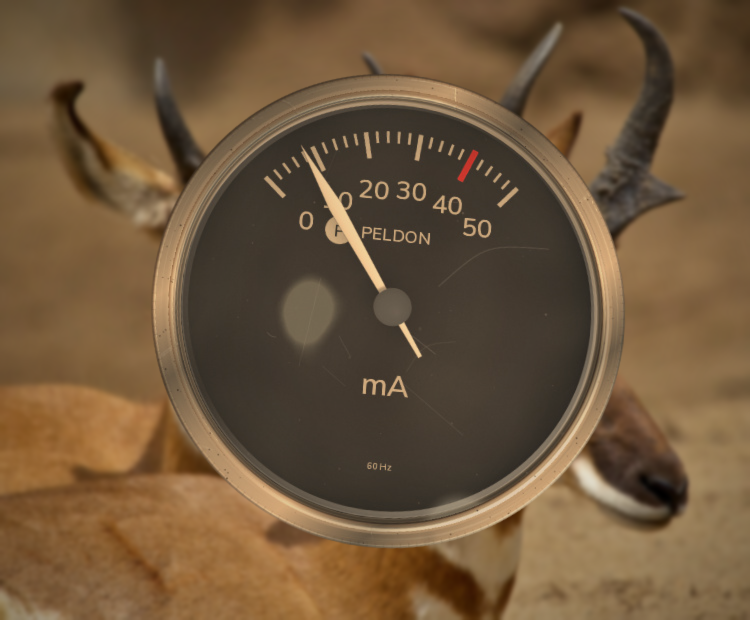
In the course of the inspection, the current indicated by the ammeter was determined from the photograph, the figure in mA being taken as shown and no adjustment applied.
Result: 8 mA
